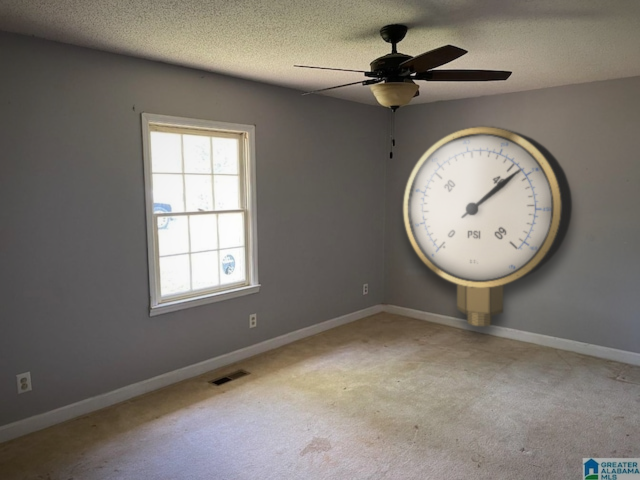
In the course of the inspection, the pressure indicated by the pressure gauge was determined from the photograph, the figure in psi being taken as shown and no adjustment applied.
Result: 42 psi
